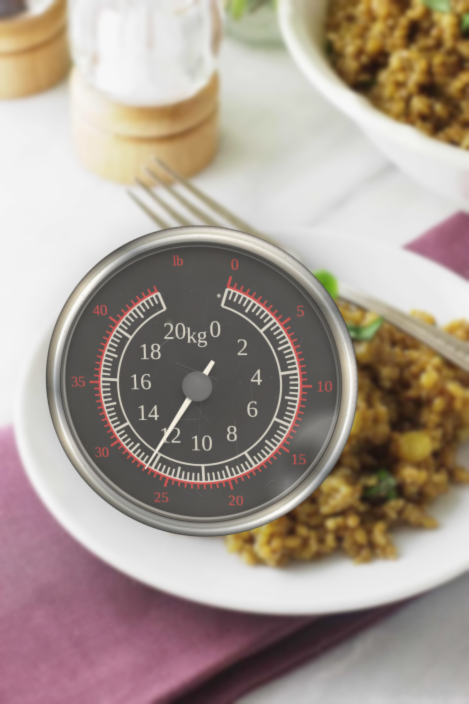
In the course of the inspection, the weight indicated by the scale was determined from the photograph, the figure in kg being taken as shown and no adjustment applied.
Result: 12.2 kg
